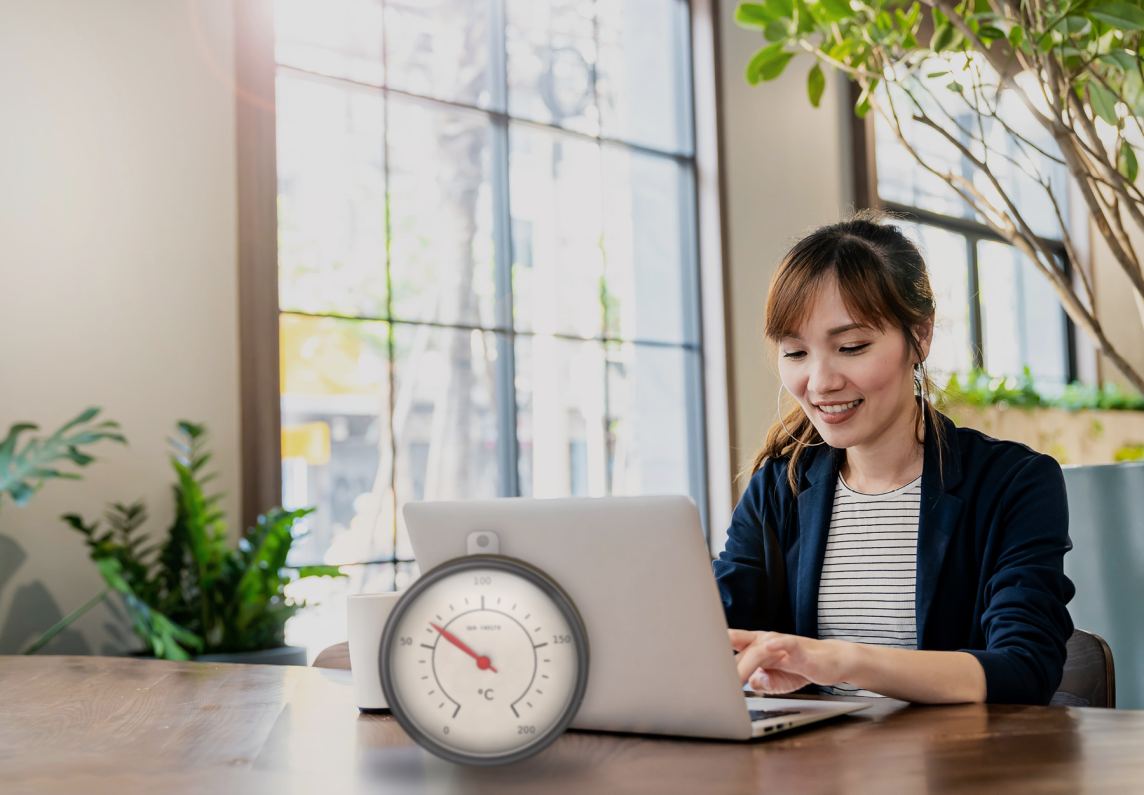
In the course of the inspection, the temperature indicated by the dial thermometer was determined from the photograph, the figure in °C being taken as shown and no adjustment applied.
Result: 65 °C
